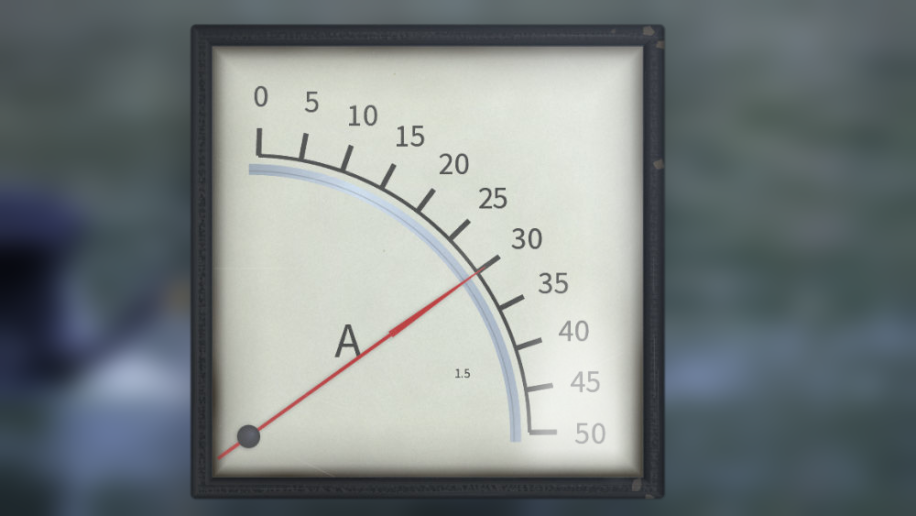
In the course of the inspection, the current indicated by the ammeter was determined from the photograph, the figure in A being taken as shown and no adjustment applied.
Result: 30 A
